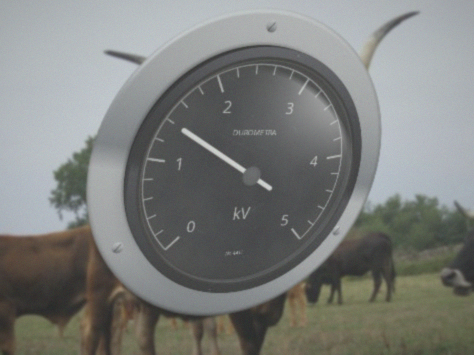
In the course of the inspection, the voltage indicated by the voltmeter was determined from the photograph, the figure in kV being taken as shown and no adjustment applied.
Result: 1.4 kV
